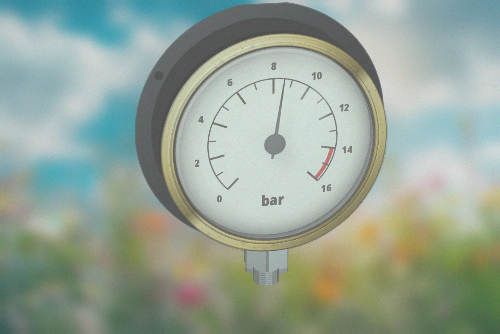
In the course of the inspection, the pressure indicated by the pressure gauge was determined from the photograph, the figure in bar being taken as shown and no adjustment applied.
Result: 8.5 bar
